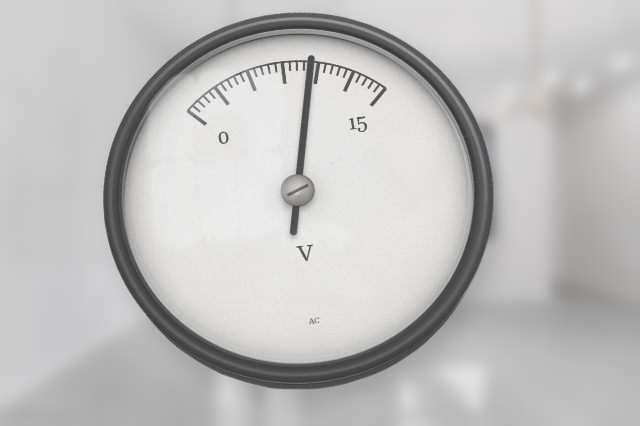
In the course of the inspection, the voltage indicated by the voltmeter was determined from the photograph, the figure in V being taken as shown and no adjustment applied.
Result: 9.5 V
